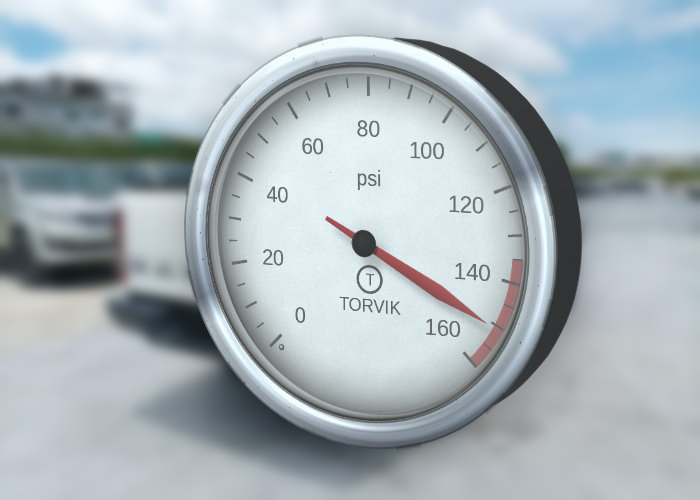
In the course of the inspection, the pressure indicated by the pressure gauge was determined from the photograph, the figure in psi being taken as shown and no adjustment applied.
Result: 150 psi
